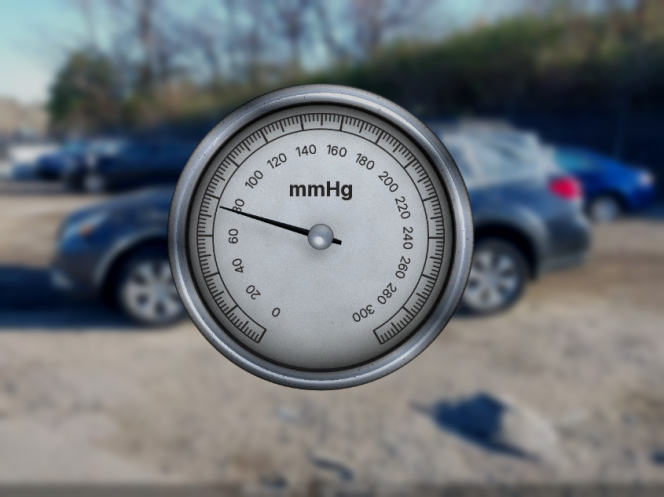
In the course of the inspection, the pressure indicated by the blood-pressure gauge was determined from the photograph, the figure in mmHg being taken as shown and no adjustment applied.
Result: 76 mmHg
